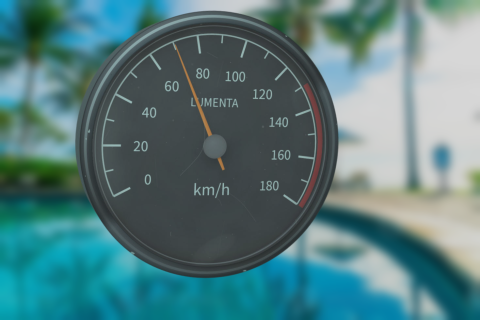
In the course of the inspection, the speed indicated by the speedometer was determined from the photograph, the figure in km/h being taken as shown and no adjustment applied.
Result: 70 km/h
